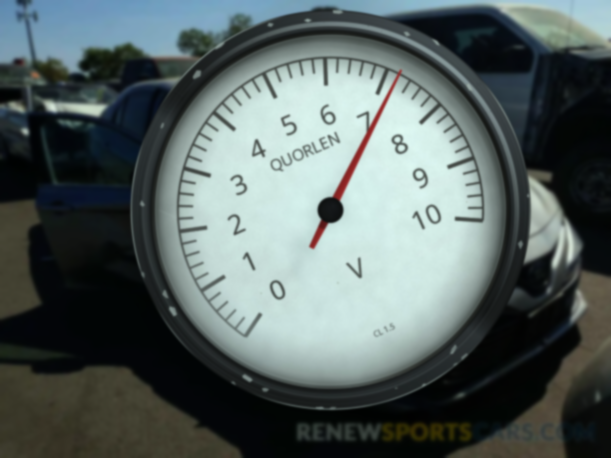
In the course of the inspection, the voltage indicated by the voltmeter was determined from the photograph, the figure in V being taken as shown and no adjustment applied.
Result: 7.2 V
